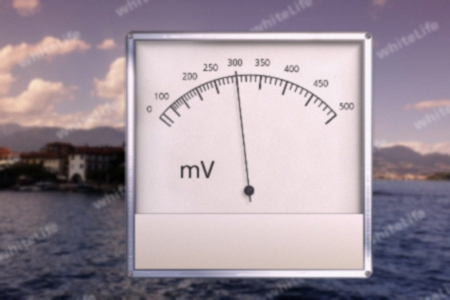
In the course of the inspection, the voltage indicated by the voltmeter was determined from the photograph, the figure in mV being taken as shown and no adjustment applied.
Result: 300 mV
